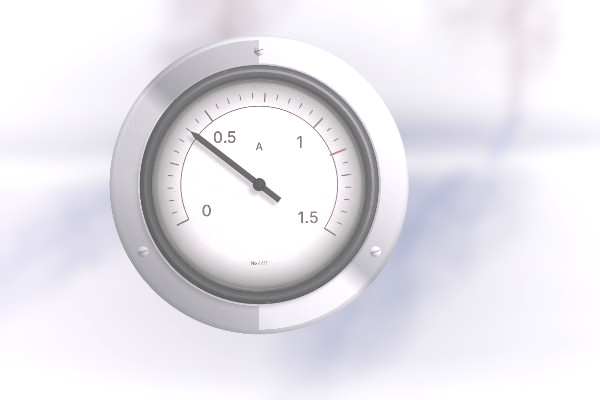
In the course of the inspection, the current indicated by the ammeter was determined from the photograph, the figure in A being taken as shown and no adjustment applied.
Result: 0.4 A
